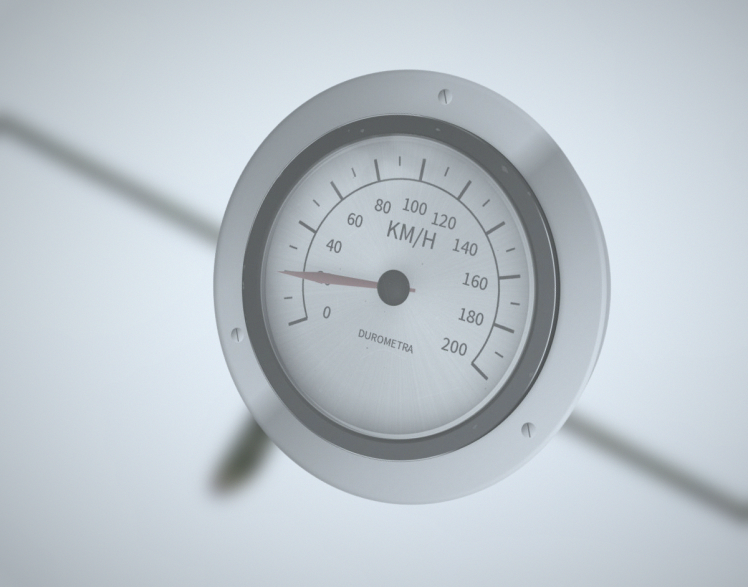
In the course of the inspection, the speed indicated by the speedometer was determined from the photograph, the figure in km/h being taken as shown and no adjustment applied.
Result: 20 km/h
